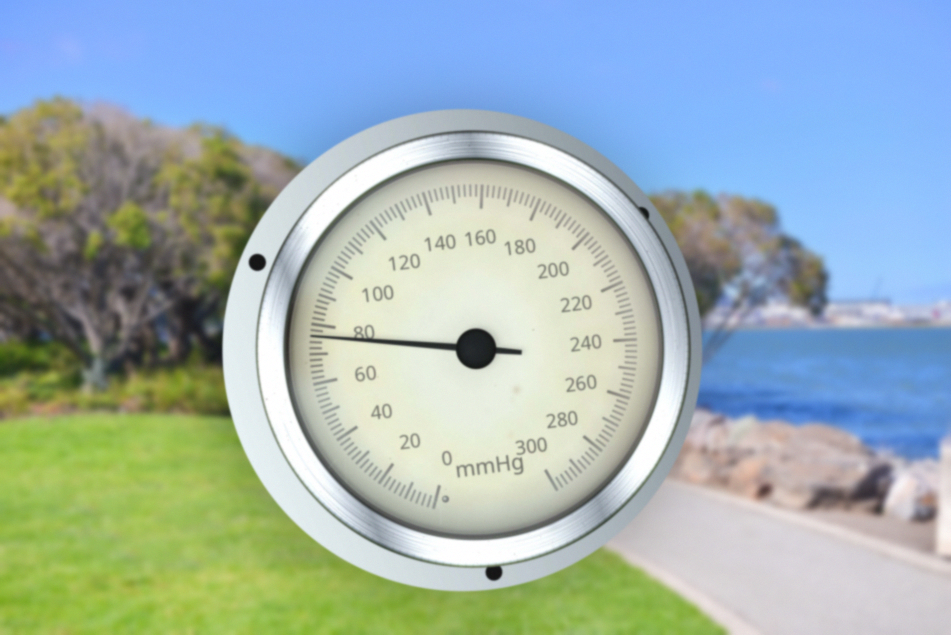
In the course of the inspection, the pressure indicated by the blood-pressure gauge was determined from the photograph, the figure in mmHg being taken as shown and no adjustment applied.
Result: 76 mmHg
